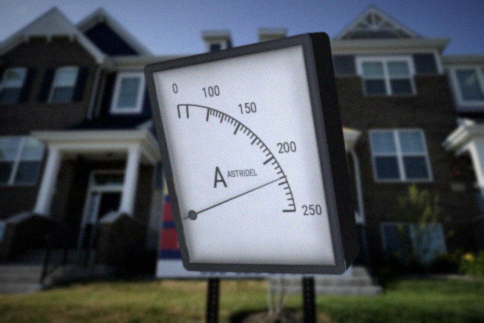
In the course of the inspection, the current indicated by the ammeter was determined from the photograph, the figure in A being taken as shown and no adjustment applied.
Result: 220 A
